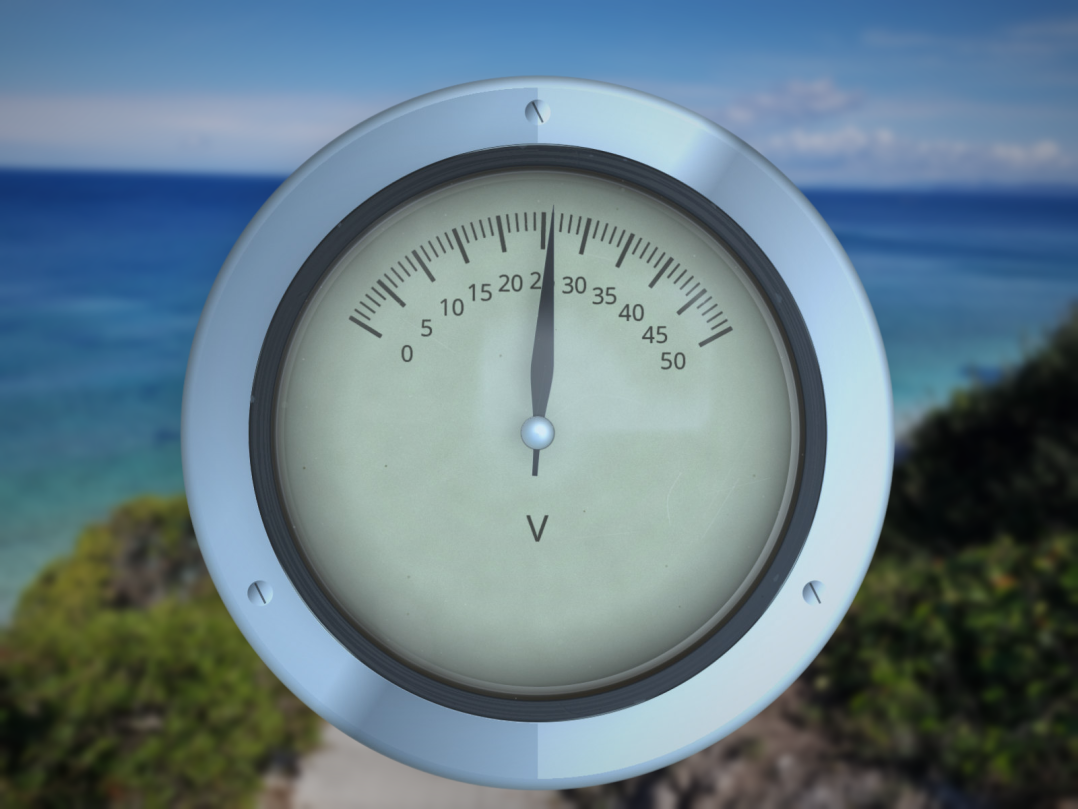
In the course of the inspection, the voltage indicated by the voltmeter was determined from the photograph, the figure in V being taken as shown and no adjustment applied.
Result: 26 V
